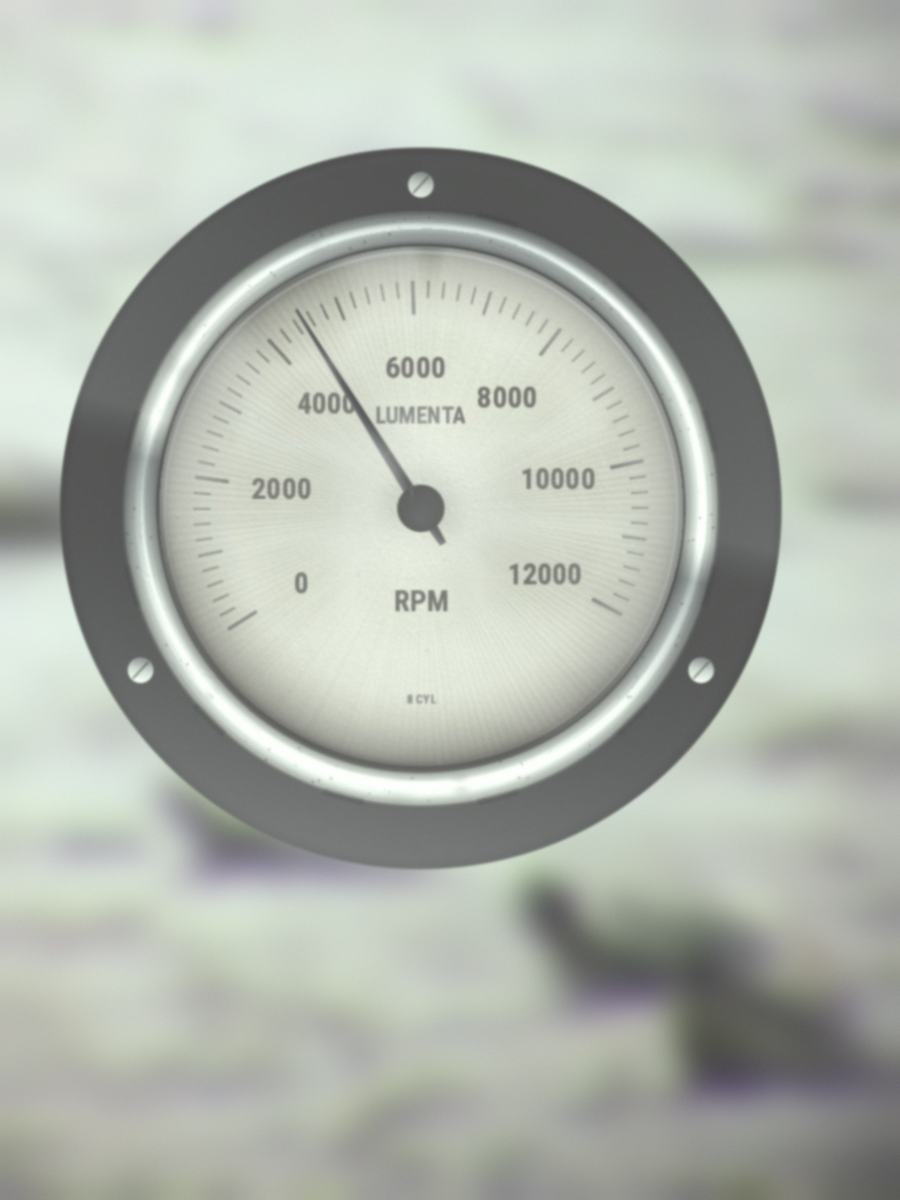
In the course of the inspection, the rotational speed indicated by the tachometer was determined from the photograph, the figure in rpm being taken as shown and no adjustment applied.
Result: 4500 rpm
